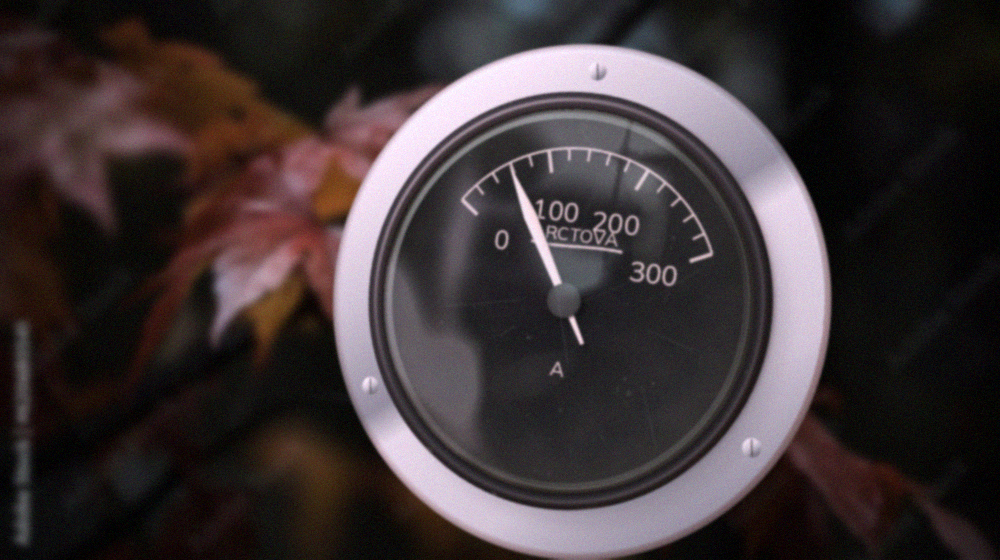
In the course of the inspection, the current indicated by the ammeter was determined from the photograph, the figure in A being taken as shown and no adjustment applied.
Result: 60 A
